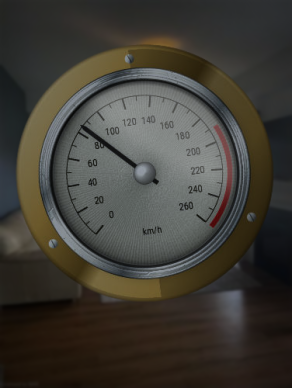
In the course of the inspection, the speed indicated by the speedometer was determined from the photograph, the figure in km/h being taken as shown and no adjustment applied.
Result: 85 km/h
